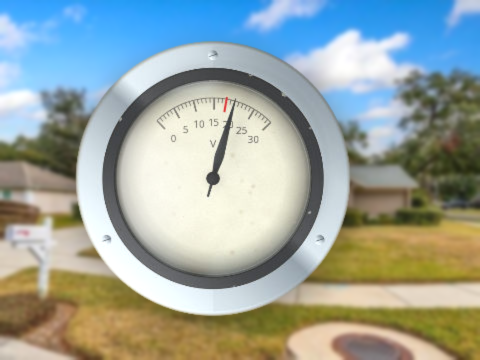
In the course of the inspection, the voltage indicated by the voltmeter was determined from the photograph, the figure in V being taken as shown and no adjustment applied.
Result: 20 V
